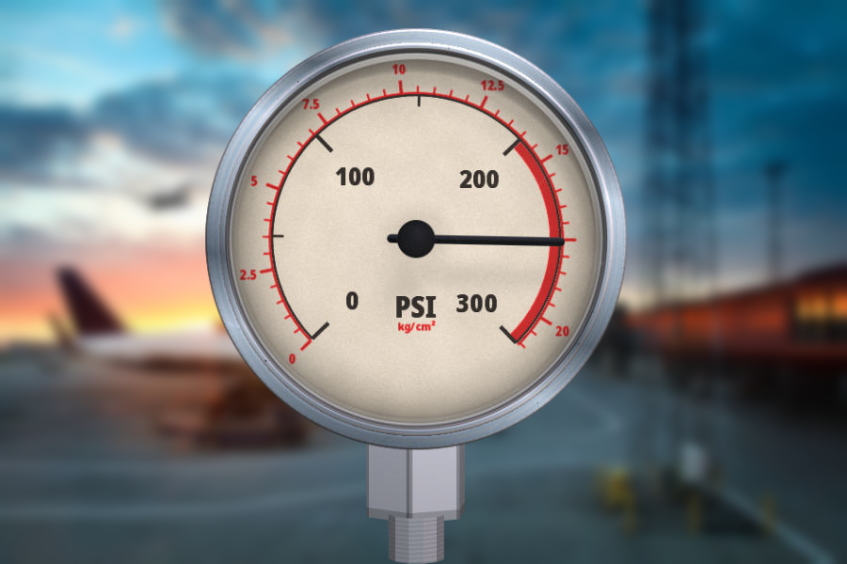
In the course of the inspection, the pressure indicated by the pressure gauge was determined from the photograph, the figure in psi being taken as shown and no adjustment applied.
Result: 250 psi
